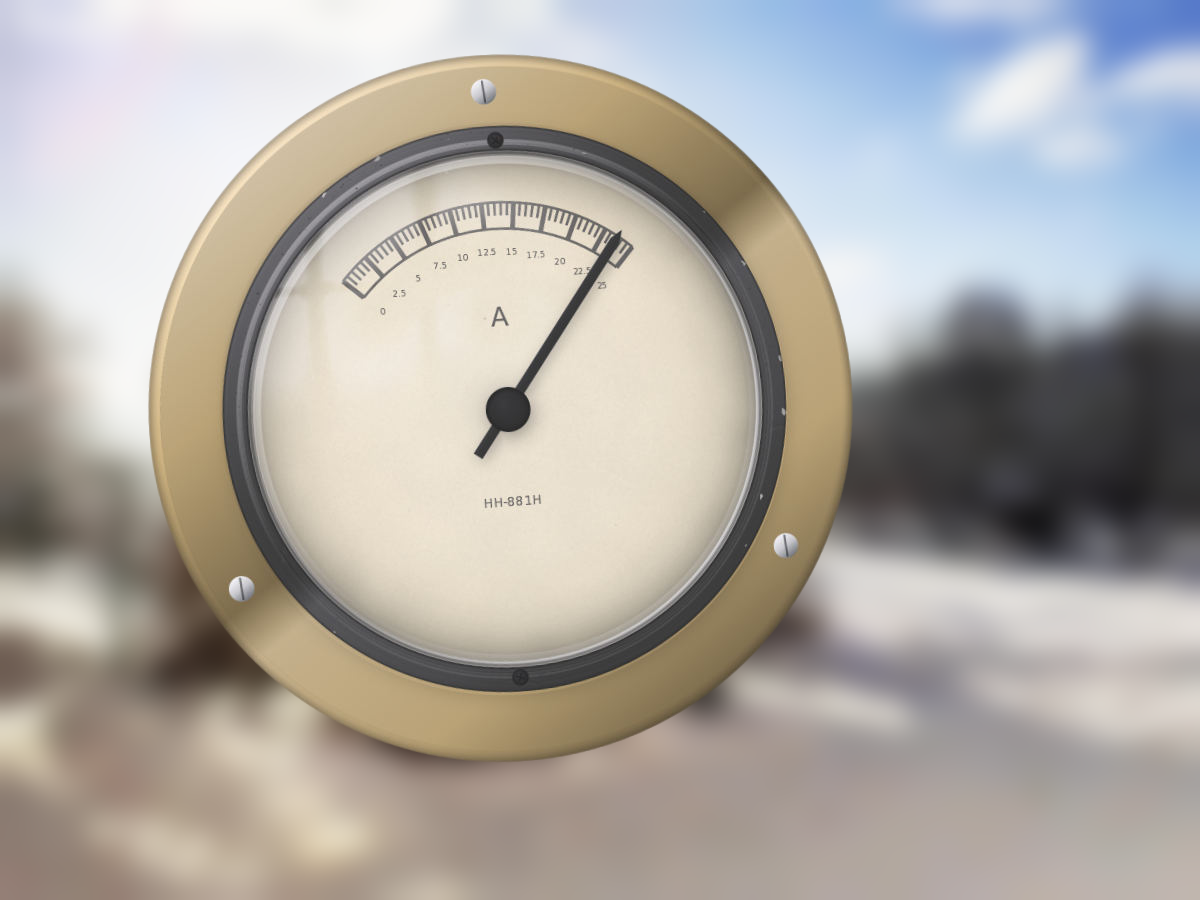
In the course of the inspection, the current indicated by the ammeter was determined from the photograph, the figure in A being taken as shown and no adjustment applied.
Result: 23.5 A
